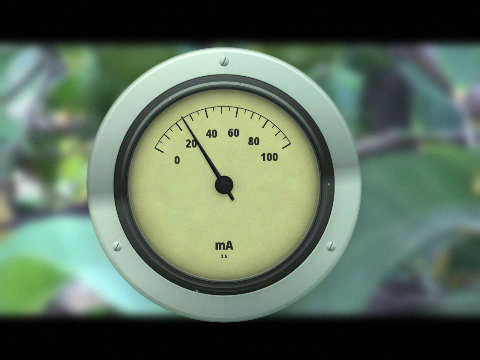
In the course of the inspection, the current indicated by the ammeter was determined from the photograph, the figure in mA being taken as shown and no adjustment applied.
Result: 25 mA
